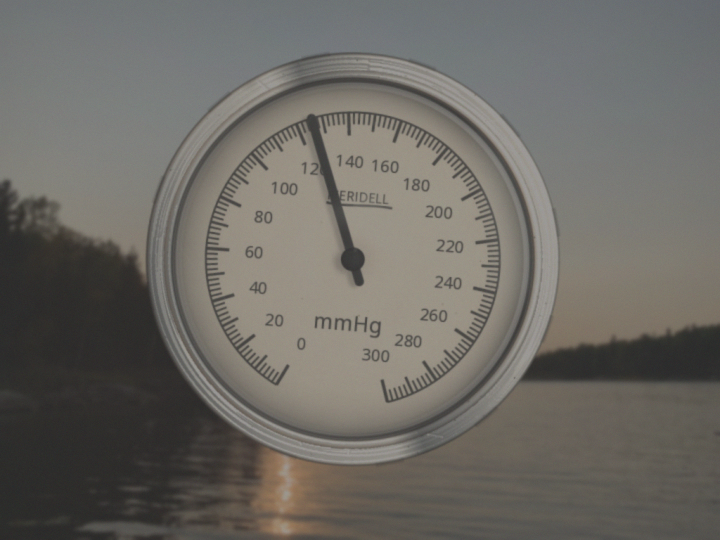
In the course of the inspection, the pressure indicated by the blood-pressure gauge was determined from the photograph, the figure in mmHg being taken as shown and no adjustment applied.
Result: 126 mmHg
